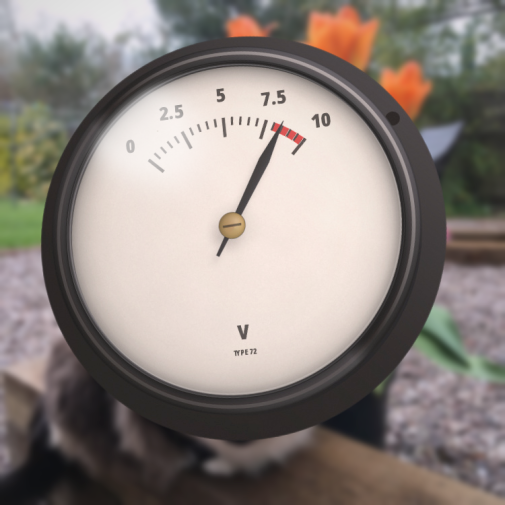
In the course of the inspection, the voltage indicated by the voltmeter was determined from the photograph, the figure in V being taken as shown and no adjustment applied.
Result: 8.5 V
